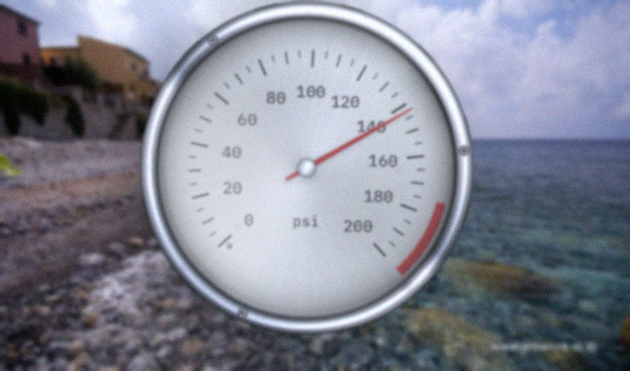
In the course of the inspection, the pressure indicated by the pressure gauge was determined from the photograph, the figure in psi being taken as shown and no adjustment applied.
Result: 142.5 psi
